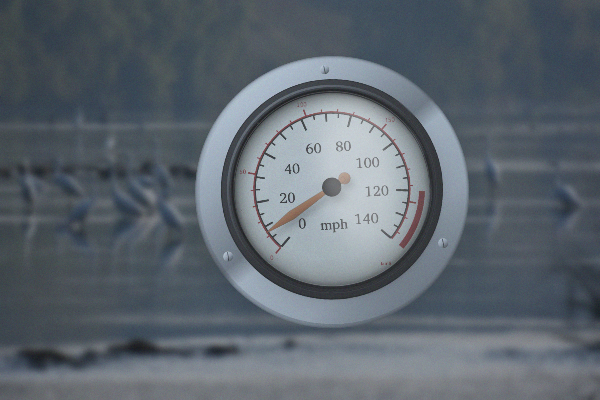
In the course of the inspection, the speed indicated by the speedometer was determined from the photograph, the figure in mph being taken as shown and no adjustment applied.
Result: 7.5 mph
